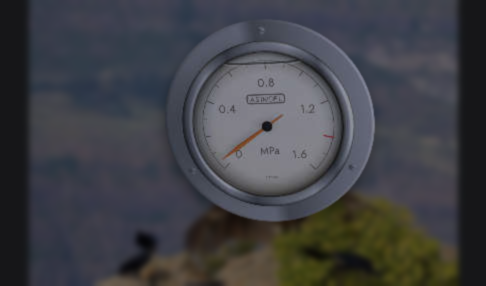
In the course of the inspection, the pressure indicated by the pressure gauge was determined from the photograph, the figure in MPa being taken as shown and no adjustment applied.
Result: 0.05 MPa
